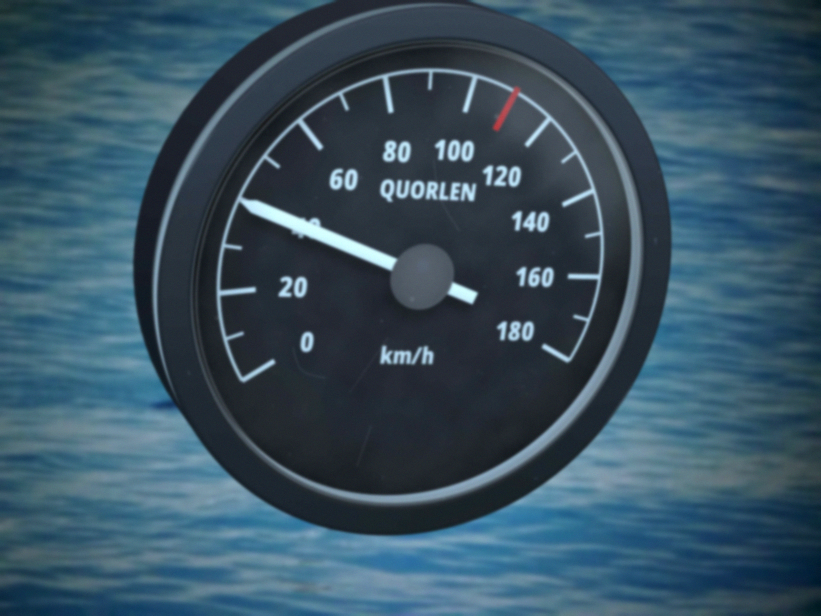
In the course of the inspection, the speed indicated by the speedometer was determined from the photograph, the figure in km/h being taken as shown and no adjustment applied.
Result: 40 km/h
